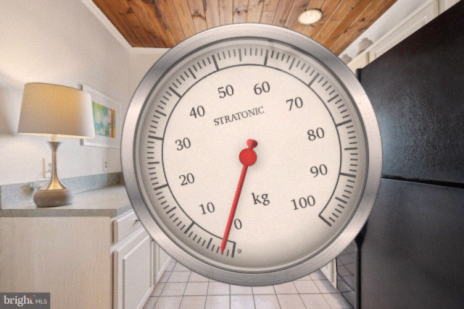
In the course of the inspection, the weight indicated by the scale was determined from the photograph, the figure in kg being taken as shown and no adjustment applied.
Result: 2 kg
